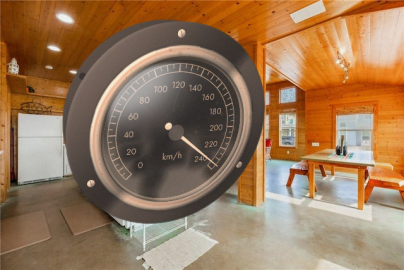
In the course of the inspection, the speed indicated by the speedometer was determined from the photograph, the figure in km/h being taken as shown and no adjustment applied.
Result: 235 km/h
